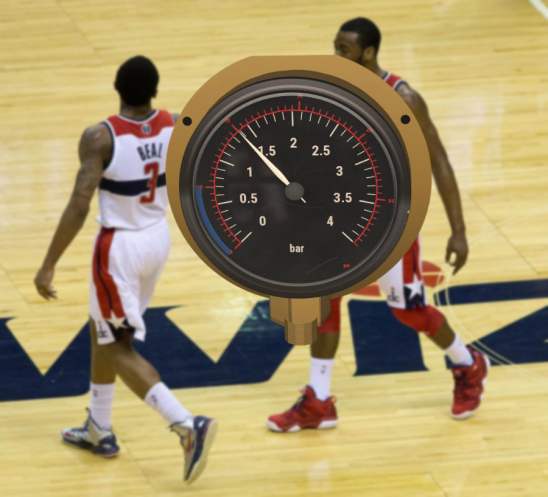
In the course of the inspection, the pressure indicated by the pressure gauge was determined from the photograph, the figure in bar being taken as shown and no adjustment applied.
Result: 1.4 bar
